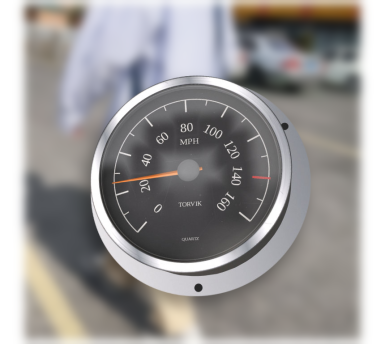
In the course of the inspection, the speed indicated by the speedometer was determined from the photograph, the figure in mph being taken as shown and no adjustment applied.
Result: 25 mph
